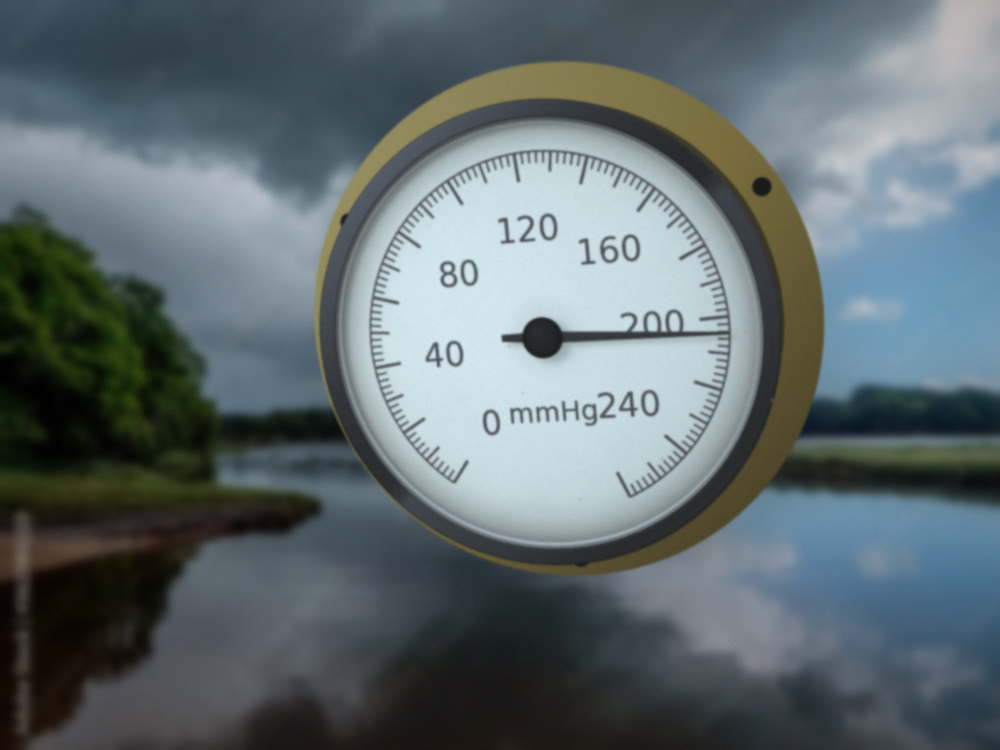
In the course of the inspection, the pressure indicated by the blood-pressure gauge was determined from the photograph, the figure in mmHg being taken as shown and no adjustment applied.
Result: 204 mmHg
